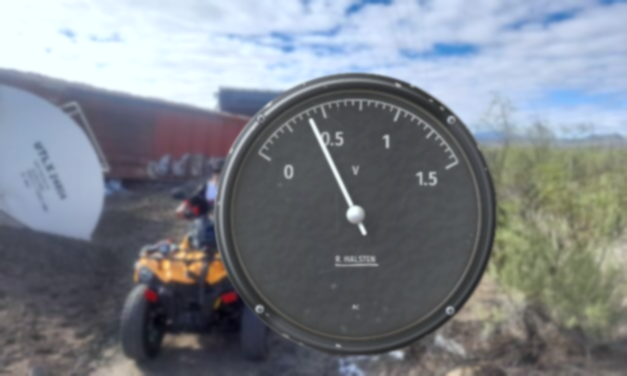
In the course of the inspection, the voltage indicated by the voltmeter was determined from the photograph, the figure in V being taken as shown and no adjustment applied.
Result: 0.4 V
